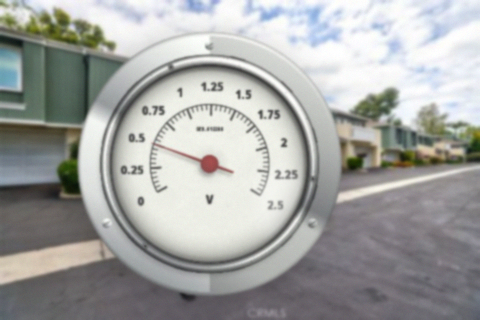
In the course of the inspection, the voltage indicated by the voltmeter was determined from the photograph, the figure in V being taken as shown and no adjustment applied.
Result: 0.5 V
